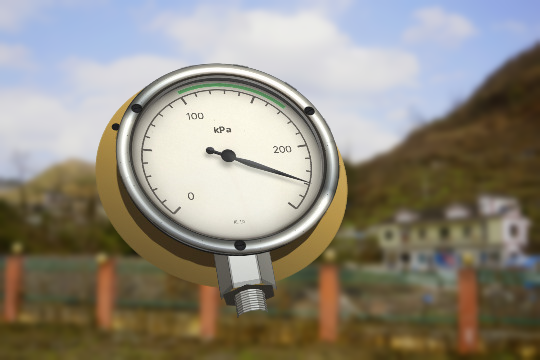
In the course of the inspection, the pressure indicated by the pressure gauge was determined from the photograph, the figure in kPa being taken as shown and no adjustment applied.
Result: 230 kPa
